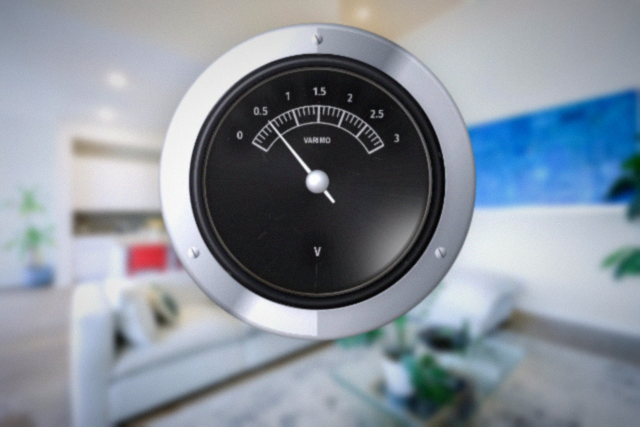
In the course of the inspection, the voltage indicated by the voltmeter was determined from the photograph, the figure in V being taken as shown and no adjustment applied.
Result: 0.5 V
